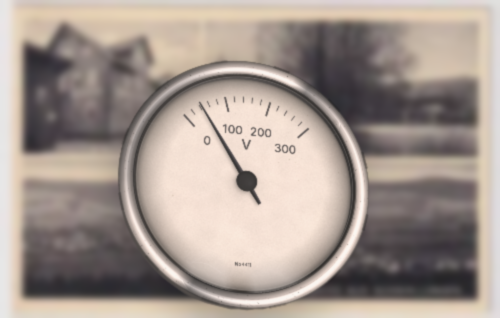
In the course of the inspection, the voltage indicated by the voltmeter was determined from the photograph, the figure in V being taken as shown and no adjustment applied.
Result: 40 V
